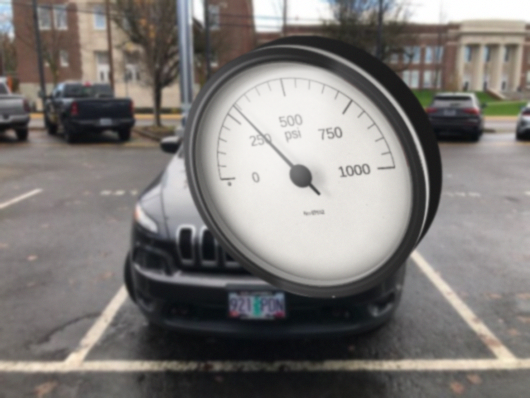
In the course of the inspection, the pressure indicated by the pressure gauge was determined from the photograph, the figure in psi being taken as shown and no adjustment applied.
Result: 300 psi
